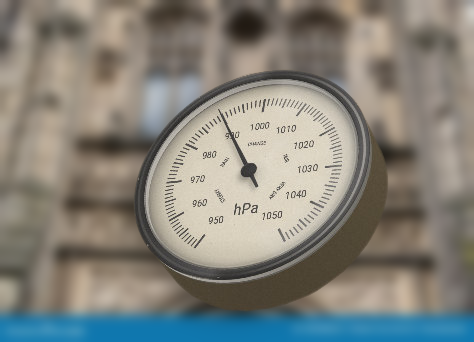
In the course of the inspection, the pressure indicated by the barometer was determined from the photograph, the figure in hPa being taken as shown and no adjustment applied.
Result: 990 hPa
